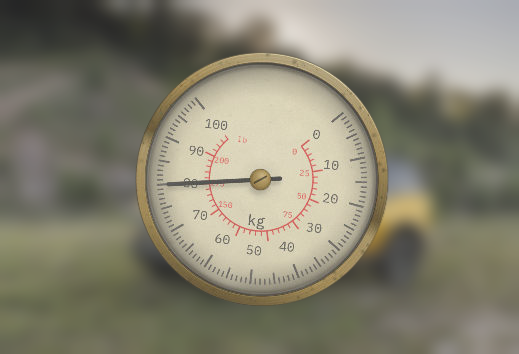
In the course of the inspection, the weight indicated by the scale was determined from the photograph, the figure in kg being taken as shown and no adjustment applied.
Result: 80 kg
